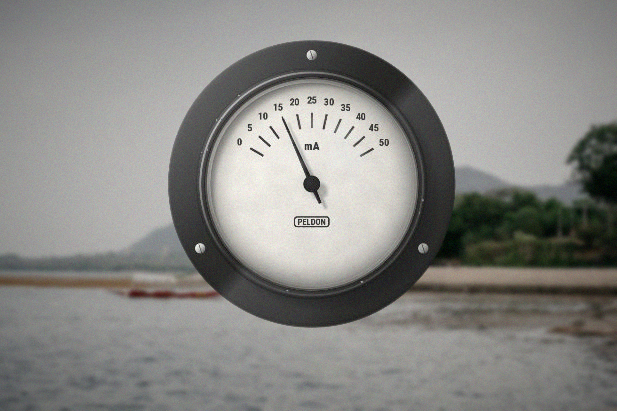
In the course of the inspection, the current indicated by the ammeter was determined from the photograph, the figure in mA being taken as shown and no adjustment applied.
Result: 15 mA
